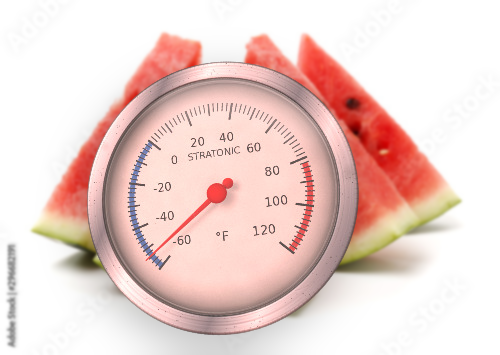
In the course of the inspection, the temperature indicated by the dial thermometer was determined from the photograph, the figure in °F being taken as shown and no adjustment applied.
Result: -54 °F
